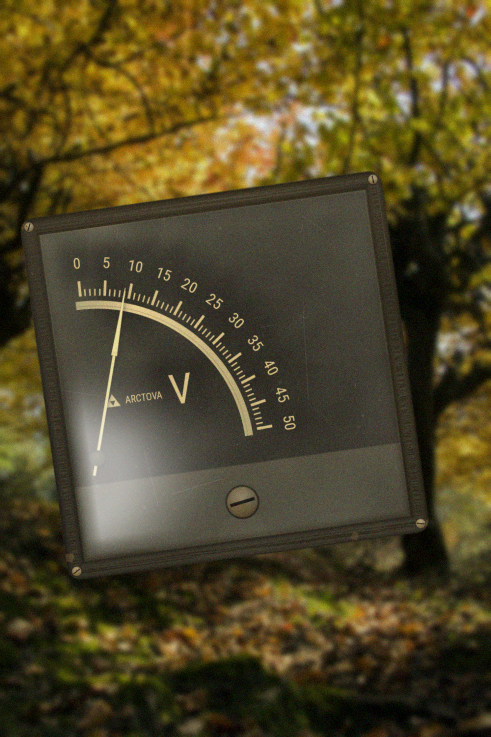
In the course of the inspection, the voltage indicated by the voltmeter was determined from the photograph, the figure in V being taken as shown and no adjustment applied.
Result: 9 V
